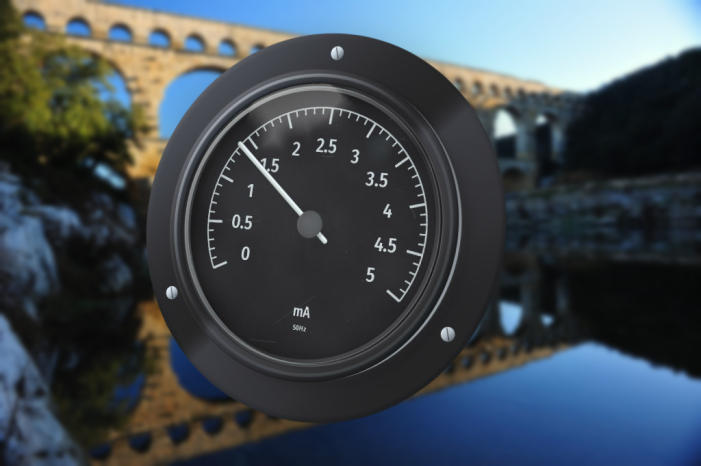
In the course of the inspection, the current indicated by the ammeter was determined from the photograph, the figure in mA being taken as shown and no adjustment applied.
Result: 1.4 mA
